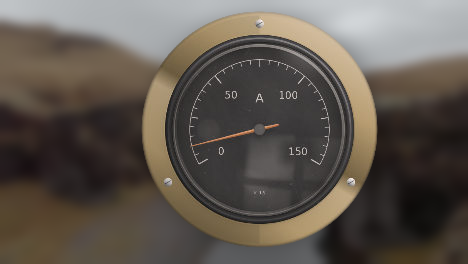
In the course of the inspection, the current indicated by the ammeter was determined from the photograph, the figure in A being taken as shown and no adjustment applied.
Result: 10 A
